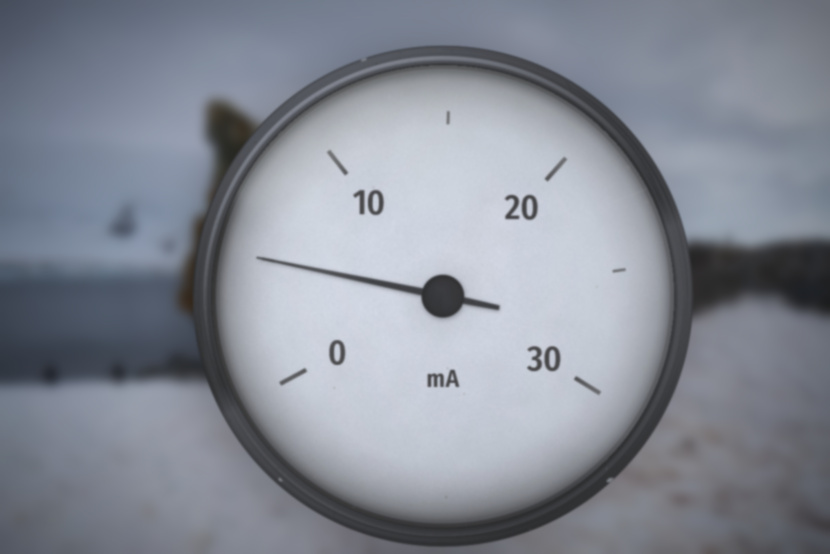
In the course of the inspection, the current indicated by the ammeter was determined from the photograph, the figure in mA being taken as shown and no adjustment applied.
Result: 5 mA
